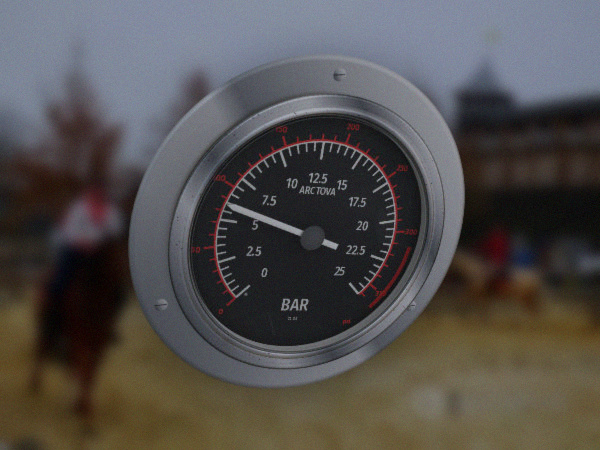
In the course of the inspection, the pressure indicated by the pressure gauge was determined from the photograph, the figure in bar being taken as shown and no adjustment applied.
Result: 6 bar
